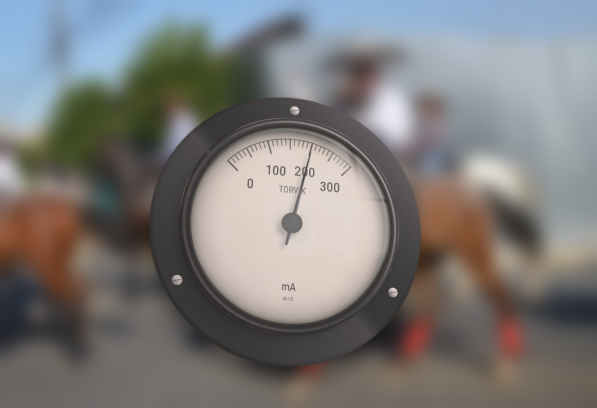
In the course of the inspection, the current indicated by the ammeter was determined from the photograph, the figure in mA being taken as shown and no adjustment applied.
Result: 200 mA
